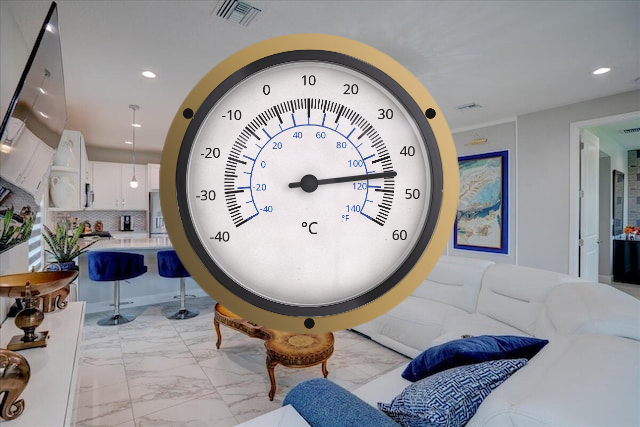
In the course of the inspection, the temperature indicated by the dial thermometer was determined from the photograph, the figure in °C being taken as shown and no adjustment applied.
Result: 45 °C
